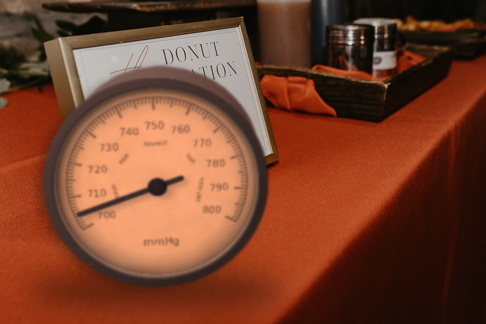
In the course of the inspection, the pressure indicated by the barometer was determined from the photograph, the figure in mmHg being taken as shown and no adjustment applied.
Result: 705 mmHg
